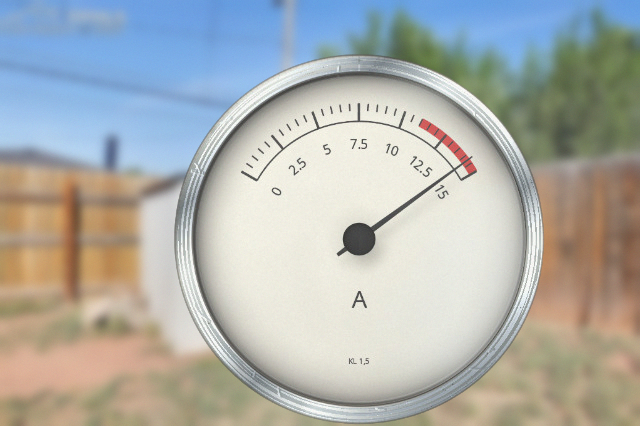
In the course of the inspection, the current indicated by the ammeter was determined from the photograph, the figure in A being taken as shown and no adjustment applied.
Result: 14.25 A
